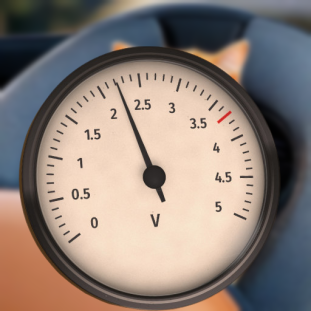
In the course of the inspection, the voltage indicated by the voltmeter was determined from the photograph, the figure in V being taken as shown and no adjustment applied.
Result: 2.2 V
